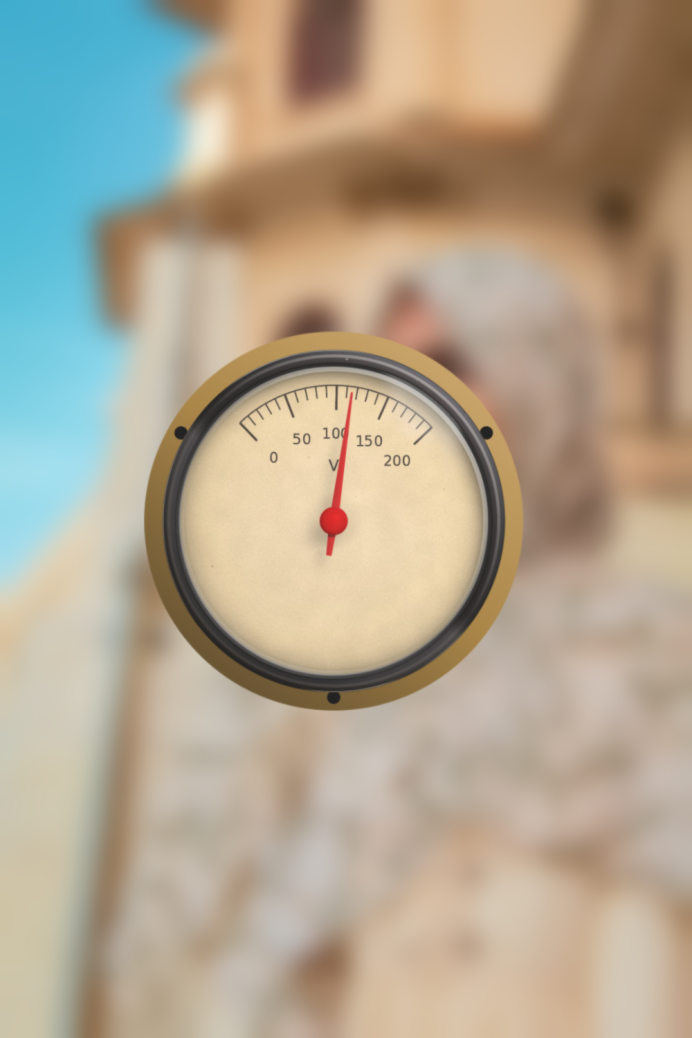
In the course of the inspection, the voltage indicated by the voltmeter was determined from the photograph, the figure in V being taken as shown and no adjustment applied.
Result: 115 V
